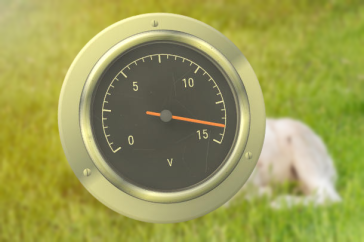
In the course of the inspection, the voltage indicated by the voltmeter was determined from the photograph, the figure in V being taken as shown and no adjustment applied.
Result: 14 V
